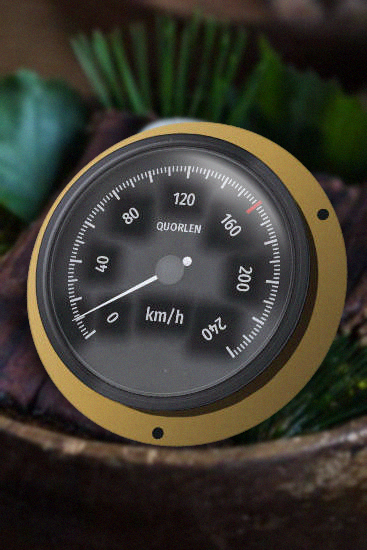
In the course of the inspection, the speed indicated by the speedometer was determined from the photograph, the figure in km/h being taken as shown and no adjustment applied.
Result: 10 km/h
